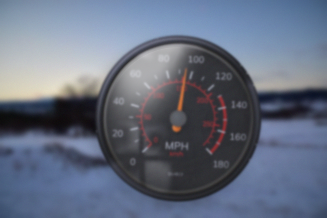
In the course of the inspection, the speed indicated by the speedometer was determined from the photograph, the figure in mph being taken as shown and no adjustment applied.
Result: 95 mph
